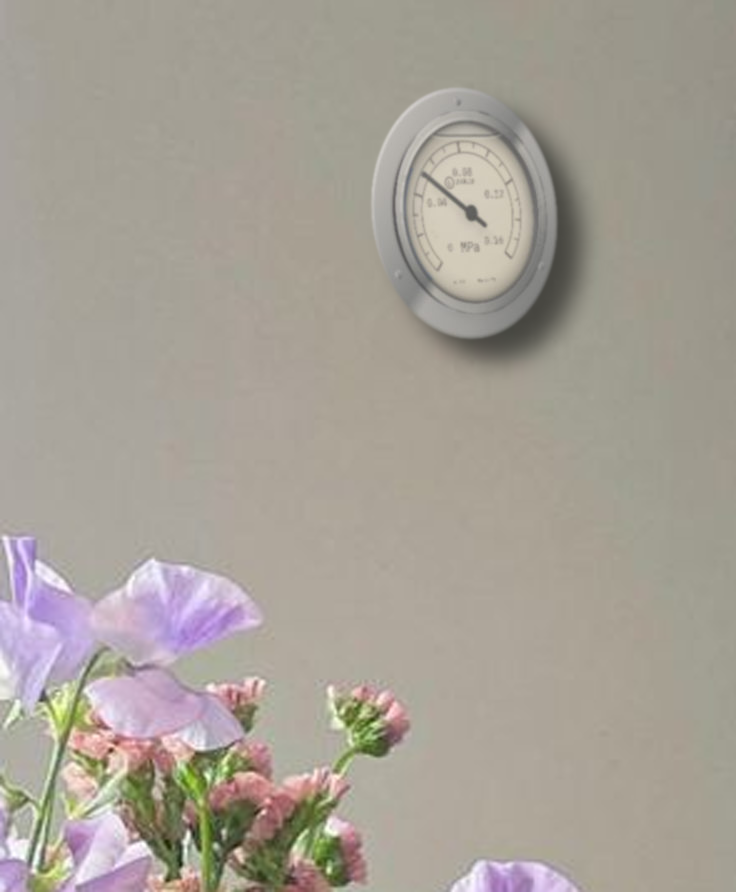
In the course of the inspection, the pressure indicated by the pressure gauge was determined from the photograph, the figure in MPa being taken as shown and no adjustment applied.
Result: 0.05 MPa
